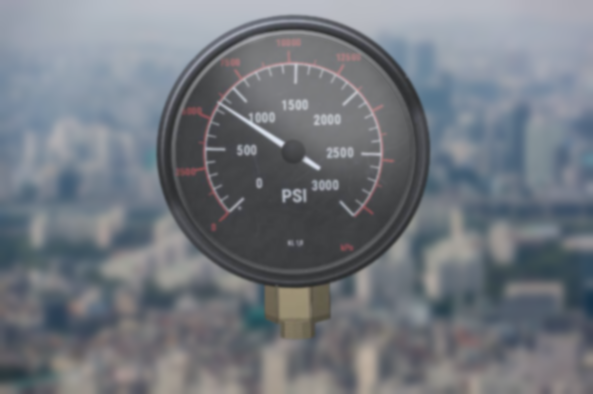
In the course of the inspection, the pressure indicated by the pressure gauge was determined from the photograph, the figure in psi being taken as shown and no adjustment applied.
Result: 850 psi
